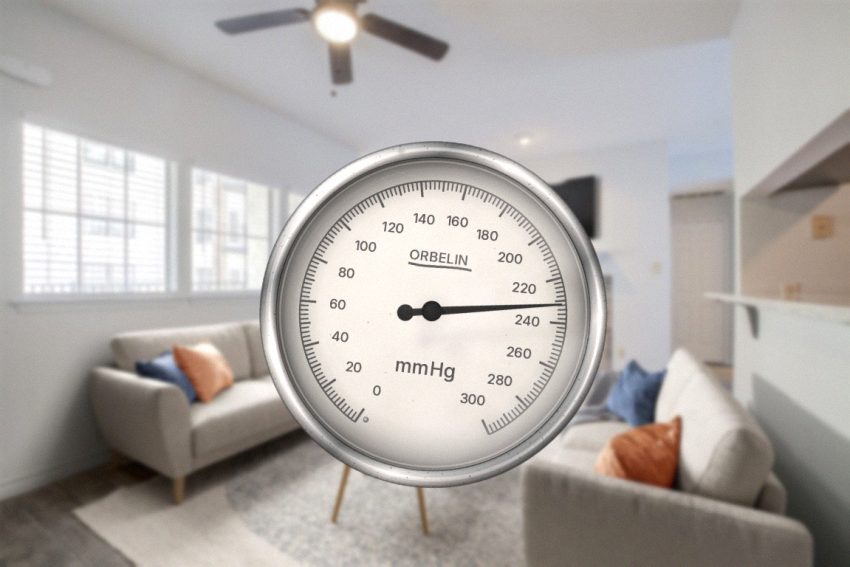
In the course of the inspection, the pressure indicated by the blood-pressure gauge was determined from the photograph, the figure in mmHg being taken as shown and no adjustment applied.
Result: 232 mmHg
